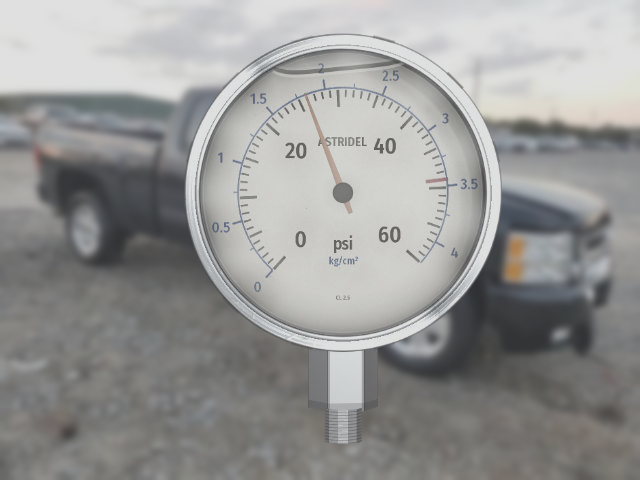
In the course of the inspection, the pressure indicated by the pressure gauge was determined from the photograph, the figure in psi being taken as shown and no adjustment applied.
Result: 26 psi
